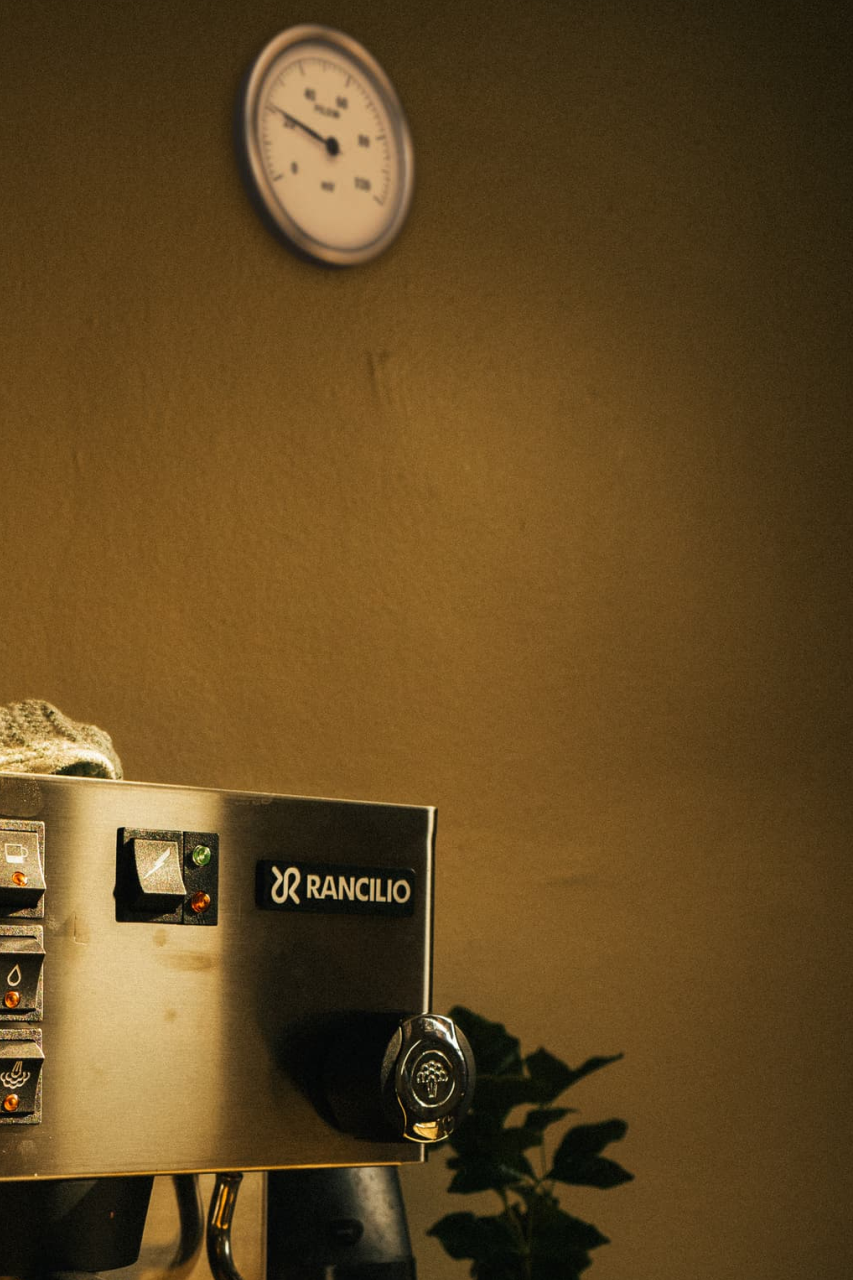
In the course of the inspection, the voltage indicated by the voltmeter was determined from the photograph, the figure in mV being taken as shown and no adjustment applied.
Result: 20 mV
